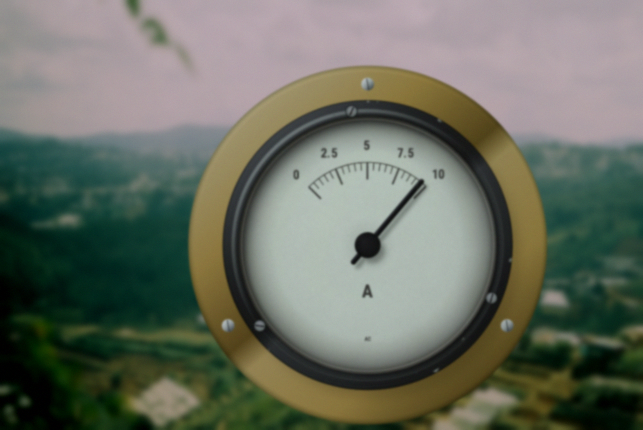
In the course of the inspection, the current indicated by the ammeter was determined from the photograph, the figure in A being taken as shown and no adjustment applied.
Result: 9.5 A
